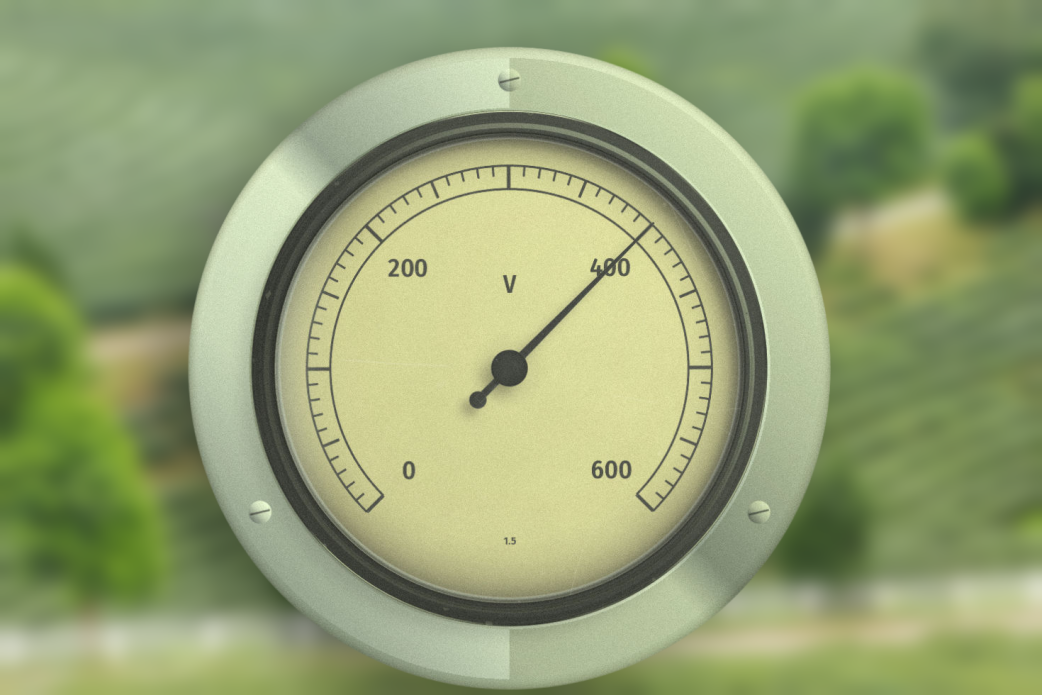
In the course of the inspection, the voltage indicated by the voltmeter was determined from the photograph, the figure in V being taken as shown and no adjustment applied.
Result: 400 V
